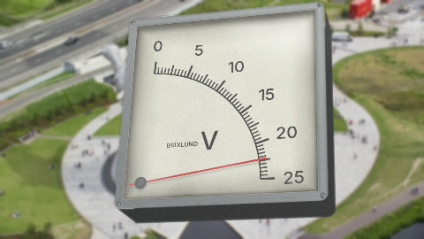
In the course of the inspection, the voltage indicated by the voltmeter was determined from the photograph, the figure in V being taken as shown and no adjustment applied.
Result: 22.5 V
